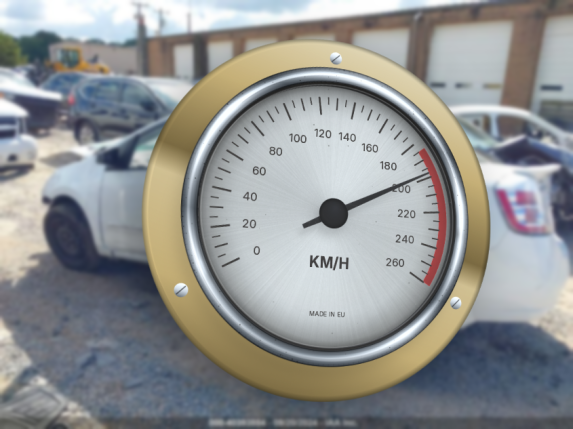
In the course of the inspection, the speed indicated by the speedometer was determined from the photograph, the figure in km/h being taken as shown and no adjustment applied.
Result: 197.5 km/h
